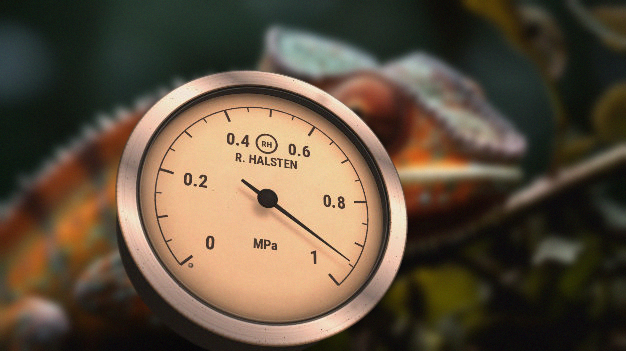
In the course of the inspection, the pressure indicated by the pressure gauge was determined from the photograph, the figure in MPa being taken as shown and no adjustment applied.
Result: 0.95 MPa
